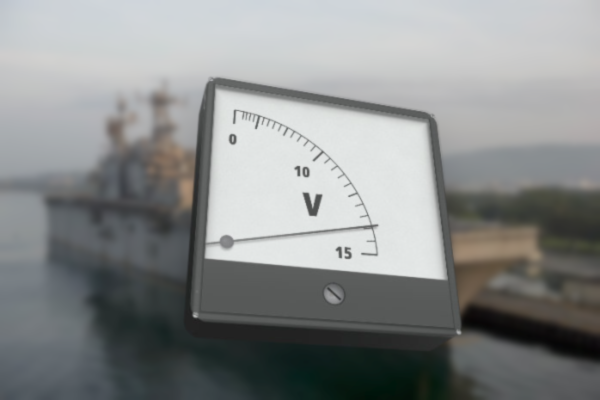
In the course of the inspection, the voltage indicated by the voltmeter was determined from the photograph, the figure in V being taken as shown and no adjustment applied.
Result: 14 V
